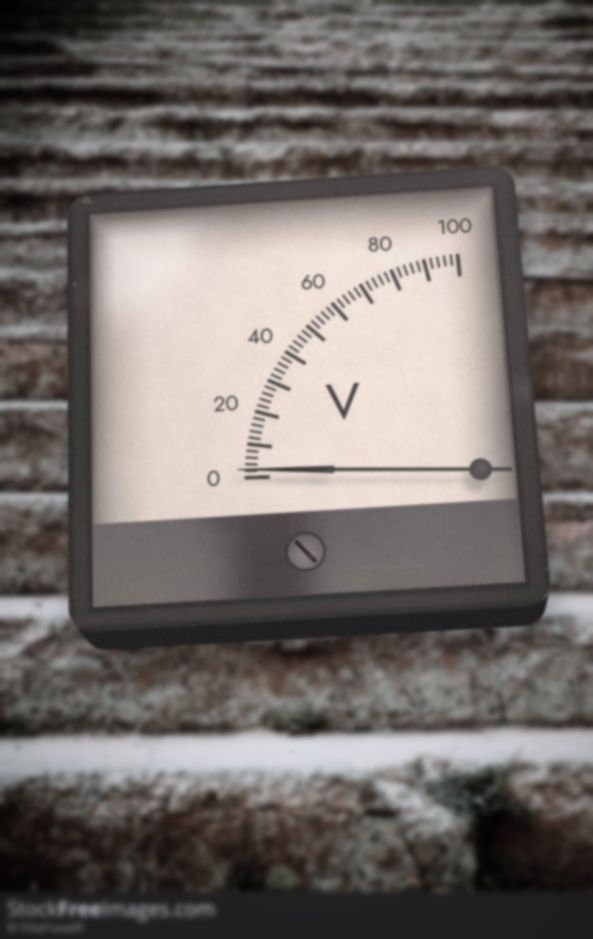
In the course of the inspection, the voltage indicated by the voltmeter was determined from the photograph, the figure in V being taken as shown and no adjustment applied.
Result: 2 V
